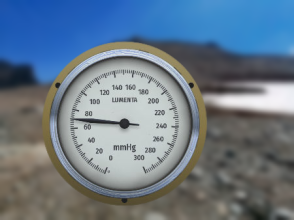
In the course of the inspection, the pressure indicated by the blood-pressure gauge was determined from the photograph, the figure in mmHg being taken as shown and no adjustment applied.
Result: 70 mmHg
